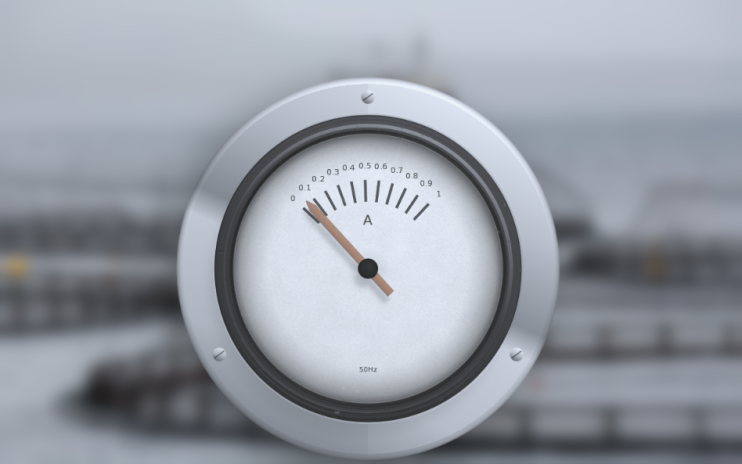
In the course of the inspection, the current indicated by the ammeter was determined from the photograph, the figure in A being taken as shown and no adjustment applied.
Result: 0.05 A
